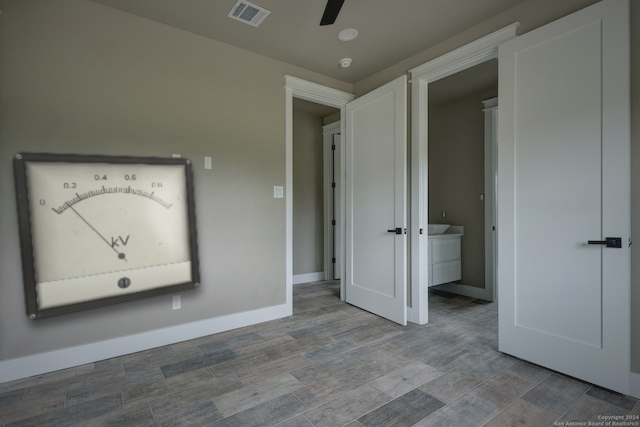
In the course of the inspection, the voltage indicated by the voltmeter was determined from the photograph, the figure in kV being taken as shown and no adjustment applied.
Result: 0.1 kV
